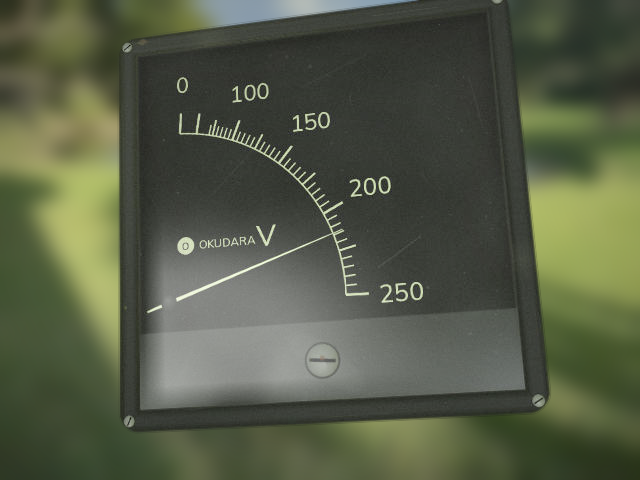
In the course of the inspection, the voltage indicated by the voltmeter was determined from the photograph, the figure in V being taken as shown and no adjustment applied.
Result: 215 V
